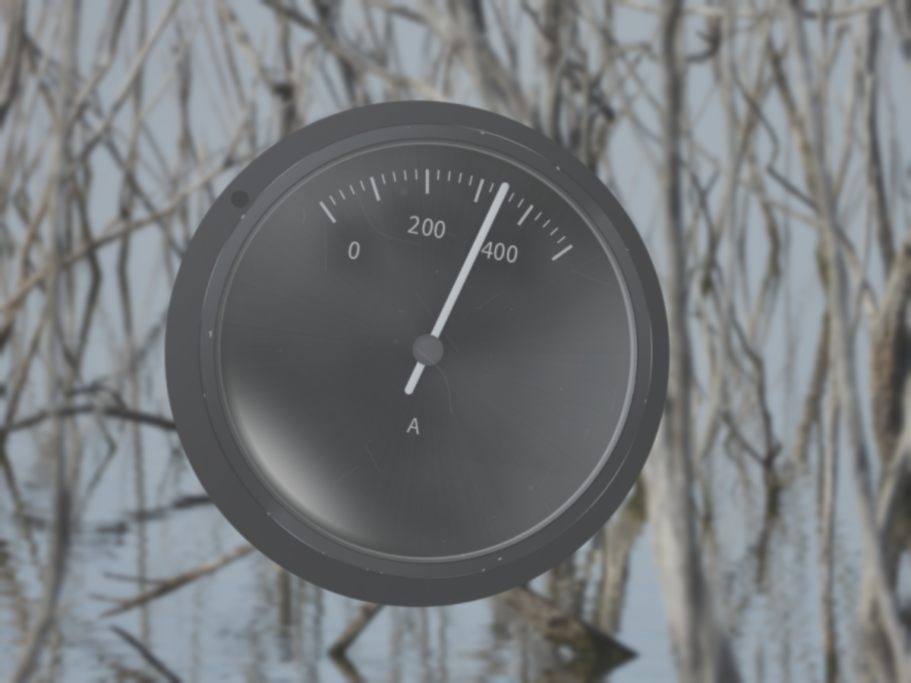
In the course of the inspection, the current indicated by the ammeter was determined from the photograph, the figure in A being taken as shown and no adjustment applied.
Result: 340 A
